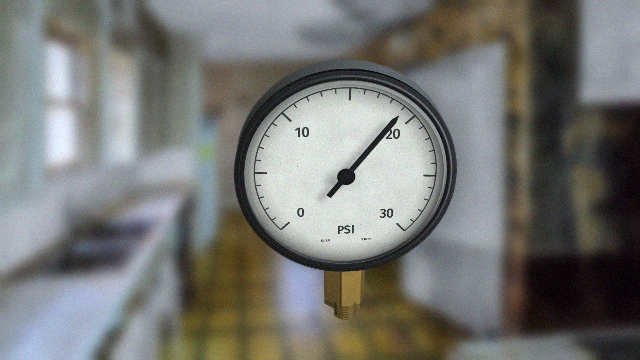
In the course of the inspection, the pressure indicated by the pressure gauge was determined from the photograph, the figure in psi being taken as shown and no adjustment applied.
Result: 19 psi
